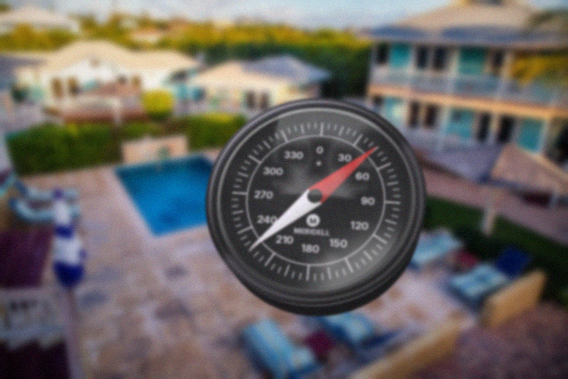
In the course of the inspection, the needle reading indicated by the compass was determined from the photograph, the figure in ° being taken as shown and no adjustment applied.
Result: 45 °
